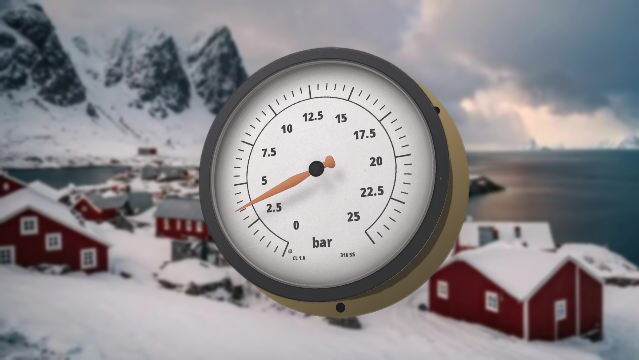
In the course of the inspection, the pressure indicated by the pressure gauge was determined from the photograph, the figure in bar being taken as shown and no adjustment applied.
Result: 3.5 bar
